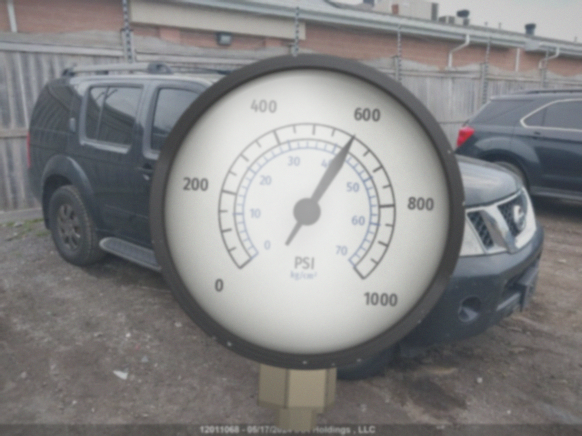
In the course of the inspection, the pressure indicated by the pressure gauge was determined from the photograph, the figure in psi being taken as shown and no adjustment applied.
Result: 600 psi
